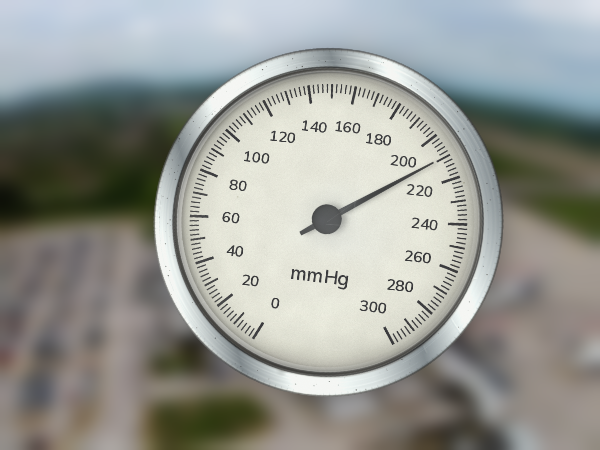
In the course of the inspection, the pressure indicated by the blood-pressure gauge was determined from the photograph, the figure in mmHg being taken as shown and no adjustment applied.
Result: 210 mmHg
